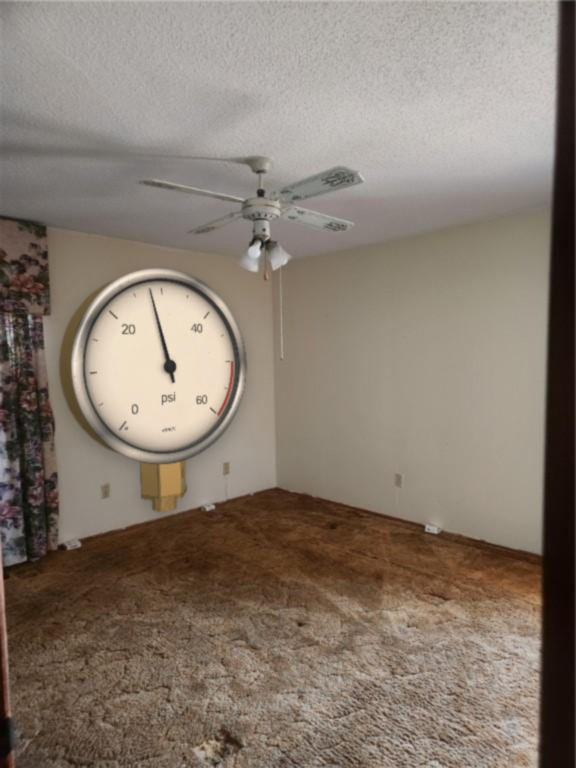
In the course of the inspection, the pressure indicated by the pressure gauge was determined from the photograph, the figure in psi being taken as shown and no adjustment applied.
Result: 27.5 psi
